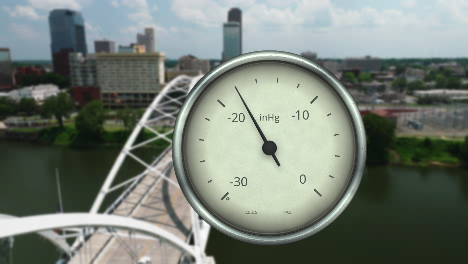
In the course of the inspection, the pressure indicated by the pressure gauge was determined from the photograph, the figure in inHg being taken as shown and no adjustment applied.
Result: -18 inHg
